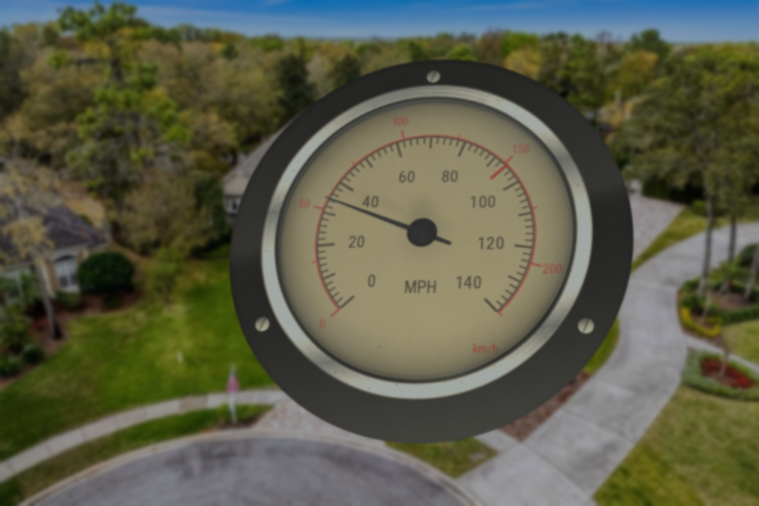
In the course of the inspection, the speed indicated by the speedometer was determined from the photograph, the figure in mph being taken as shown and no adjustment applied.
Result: 34 mph
